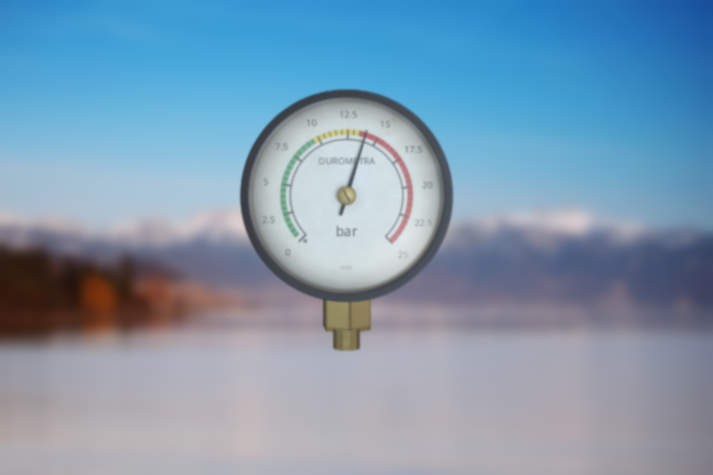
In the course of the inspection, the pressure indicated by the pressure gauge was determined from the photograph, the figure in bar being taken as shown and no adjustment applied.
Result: 14 bar
